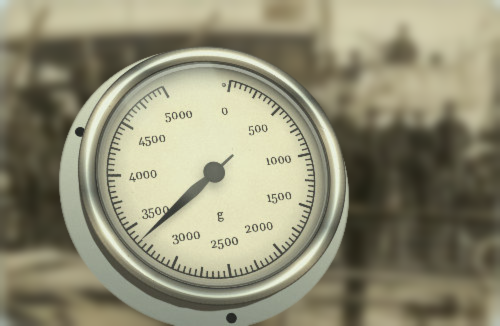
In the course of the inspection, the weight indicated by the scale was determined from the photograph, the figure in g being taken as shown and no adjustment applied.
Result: 3350 g
